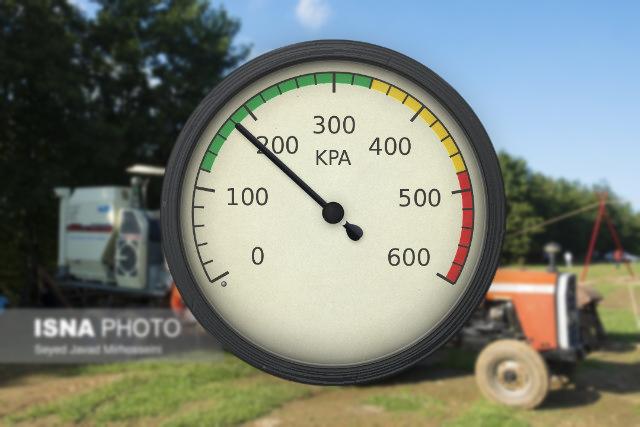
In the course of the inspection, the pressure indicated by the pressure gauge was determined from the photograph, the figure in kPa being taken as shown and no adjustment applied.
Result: 180 kPa
